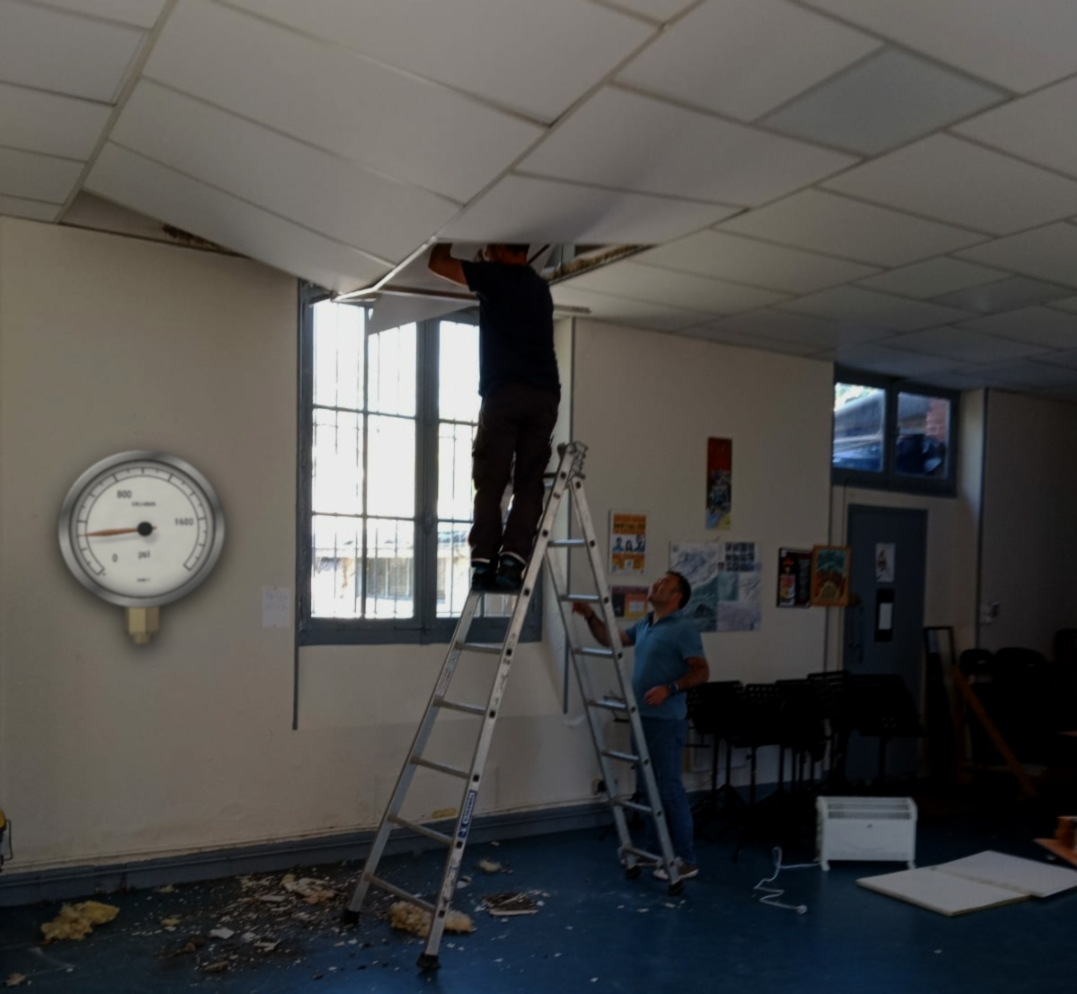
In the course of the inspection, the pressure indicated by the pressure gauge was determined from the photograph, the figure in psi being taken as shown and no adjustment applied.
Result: 300 psi
